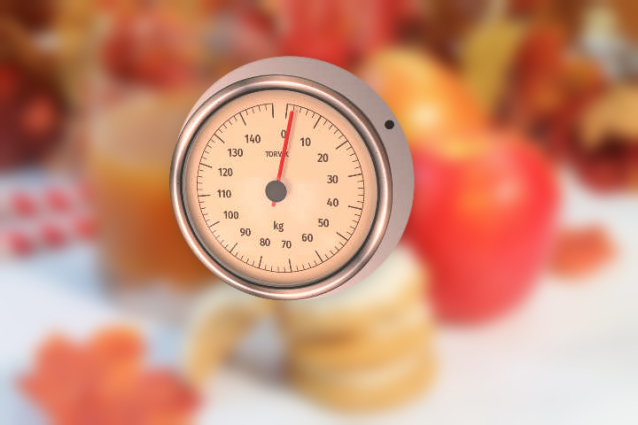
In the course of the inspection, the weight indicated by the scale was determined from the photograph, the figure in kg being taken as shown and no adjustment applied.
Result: 2 kg
